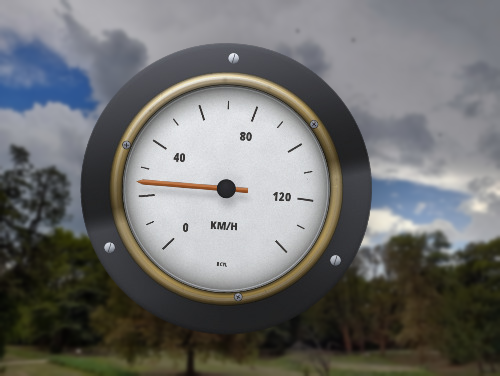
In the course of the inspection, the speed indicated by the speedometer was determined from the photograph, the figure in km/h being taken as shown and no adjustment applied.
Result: 25 km/h
